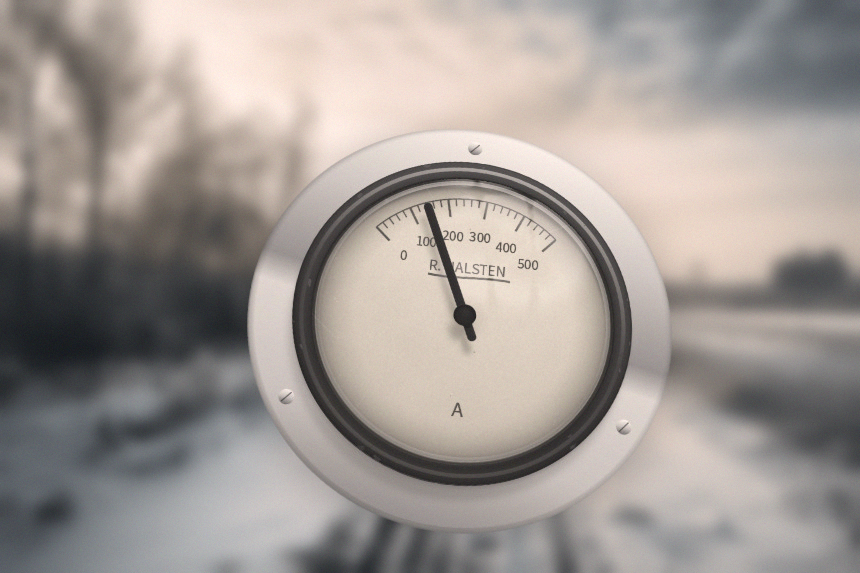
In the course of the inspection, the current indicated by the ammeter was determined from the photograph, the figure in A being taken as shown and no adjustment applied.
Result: 140 A
